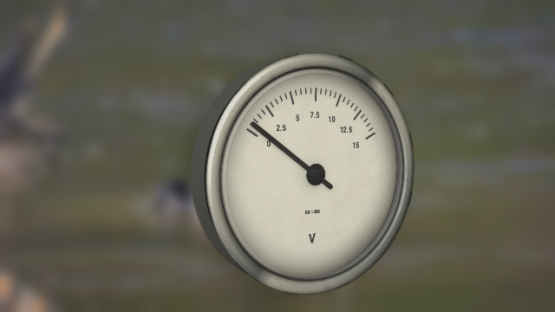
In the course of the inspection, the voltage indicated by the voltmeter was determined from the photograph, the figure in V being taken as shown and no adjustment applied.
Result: 0.5 V
